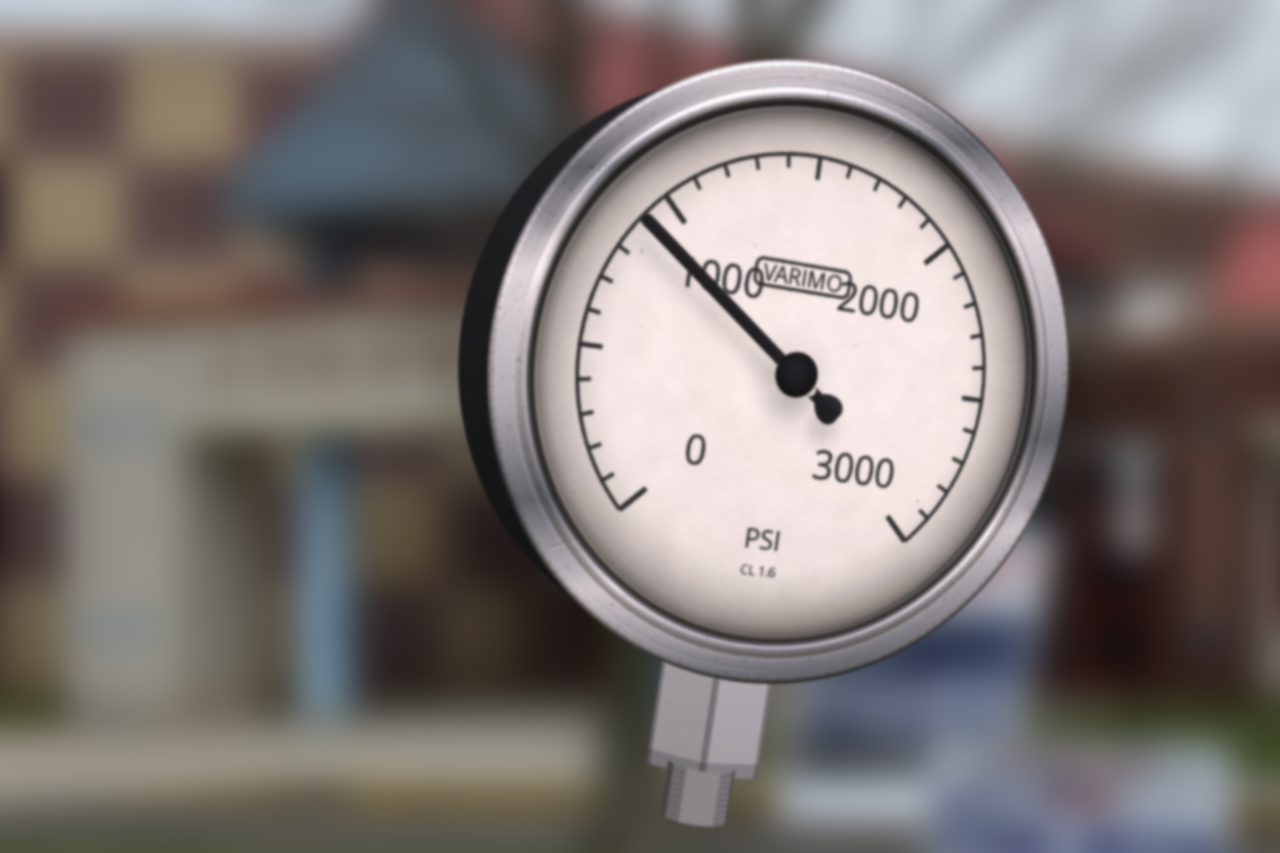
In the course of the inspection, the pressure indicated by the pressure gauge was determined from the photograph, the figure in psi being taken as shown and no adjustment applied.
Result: 900 psi
